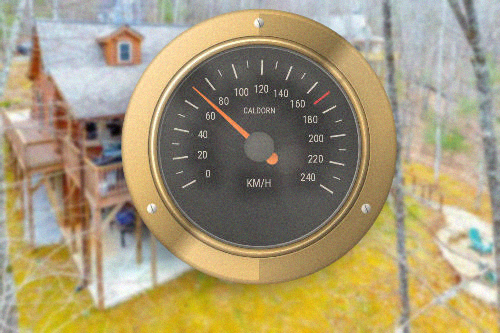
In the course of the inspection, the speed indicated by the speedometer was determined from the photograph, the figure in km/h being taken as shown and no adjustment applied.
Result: 70 km/h
